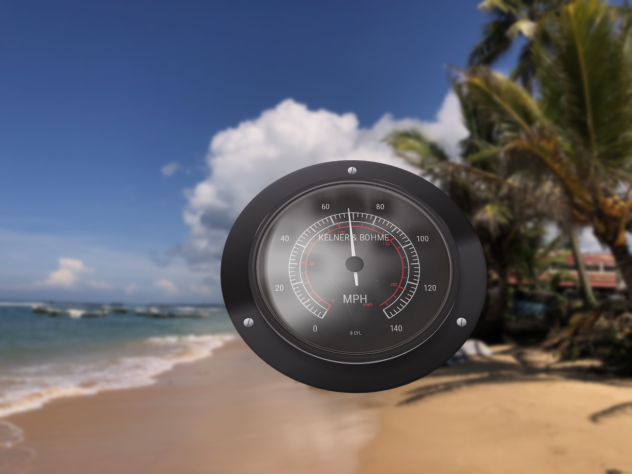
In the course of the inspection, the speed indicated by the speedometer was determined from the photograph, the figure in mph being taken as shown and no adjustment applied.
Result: 68 mph
